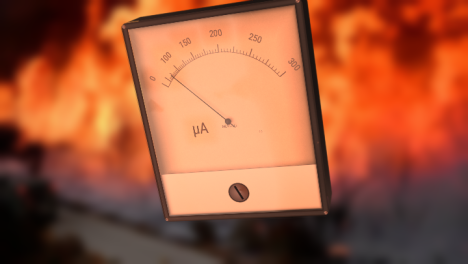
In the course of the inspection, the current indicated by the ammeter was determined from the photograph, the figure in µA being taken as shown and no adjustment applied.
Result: 75 µA
